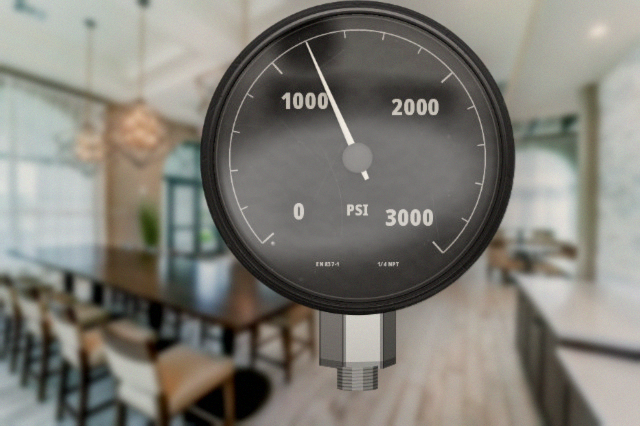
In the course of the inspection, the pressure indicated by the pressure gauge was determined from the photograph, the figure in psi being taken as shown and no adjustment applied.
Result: 1200 psi
